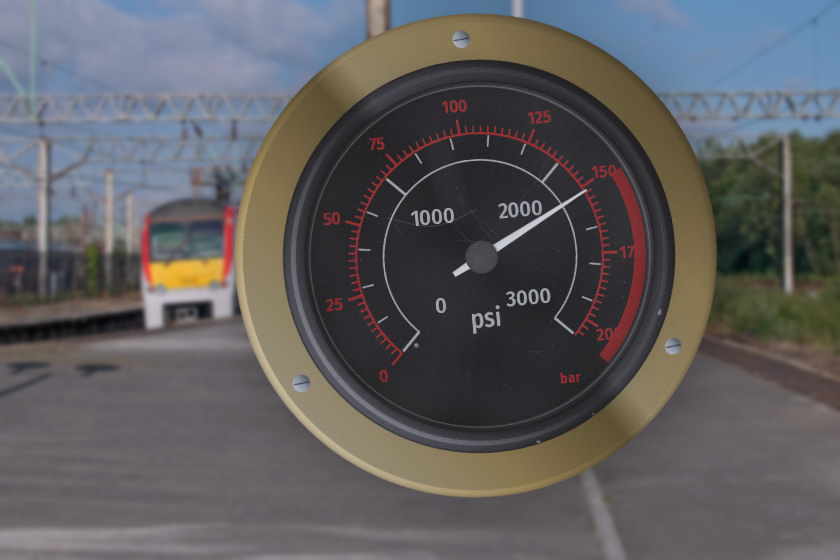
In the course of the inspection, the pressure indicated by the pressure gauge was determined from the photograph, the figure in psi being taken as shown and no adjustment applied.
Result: 2200 psi
